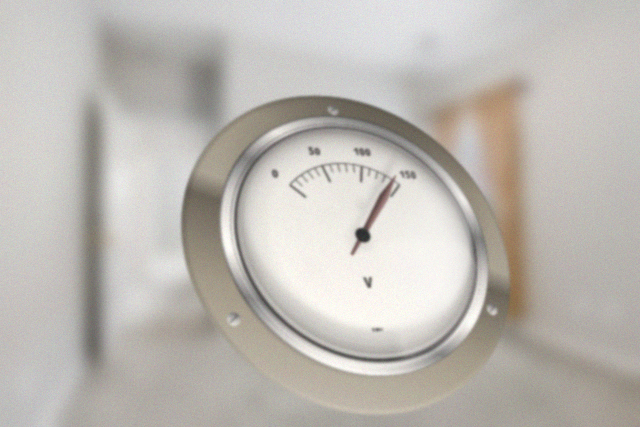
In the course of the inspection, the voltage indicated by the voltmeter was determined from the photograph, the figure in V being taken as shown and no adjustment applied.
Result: 140 V
